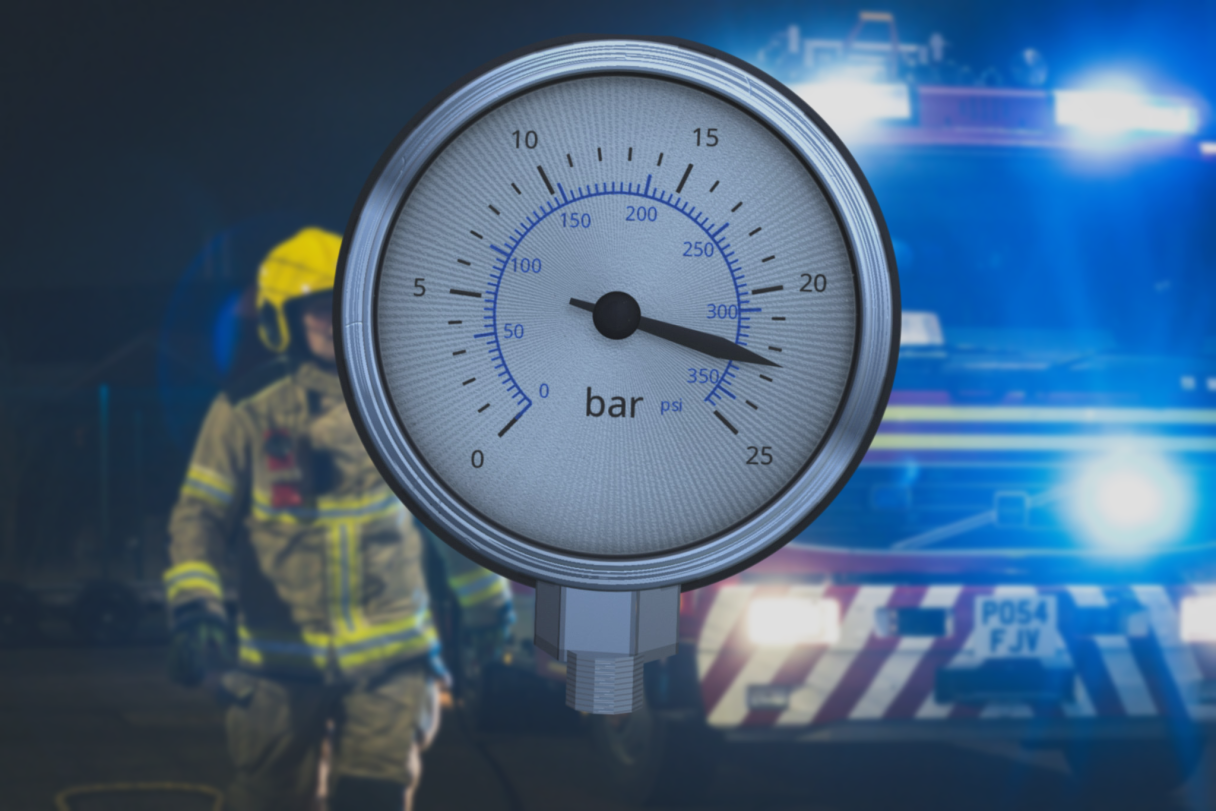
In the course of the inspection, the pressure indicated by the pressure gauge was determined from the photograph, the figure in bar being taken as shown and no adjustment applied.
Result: 22.5 bar
